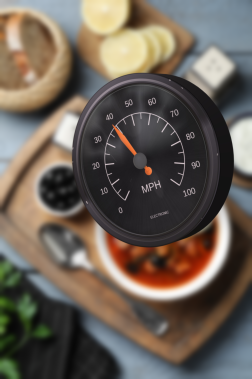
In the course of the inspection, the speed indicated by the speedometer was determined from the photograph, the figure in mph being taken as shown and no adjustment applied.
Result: 40 mph
